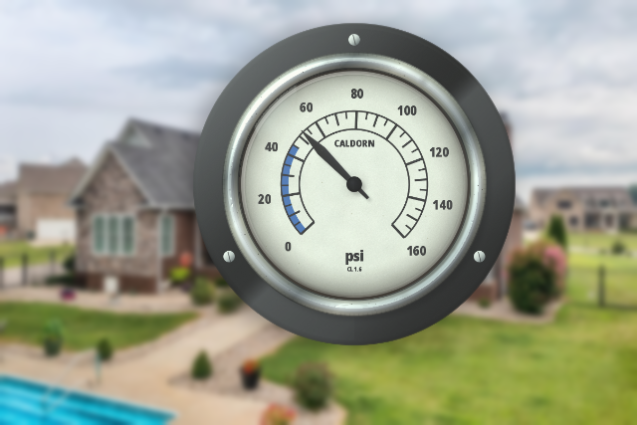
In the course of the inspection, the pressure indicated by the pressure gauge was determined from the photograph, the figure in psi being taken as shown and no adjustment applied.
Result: 52.5 psi
